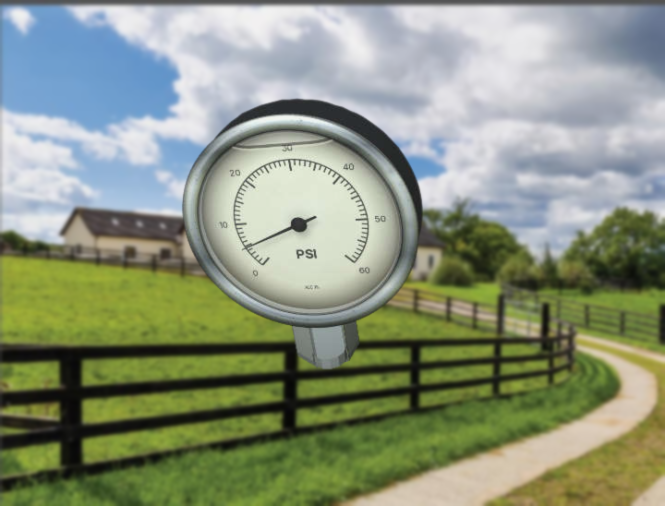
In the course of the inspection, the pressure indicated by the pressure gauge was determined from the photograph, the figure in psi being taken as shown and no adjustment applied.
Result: 5 psi
